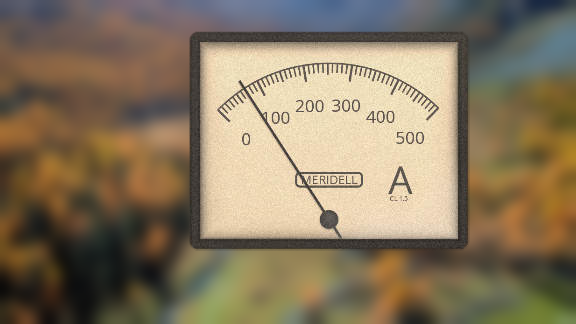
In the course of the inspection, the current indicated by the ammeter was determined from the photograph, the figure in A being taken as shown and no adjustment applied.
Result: 70 A
